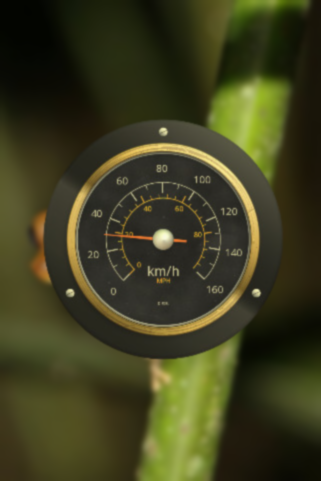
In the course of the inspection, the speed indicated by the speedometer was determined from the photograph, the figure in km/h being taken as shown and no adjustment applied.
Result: 30 km/h
